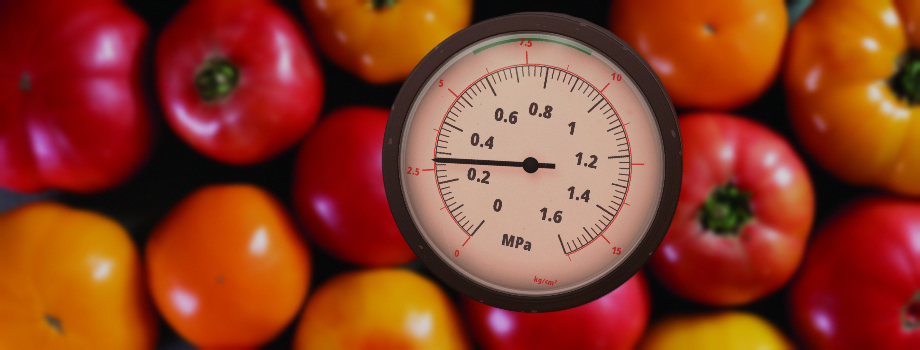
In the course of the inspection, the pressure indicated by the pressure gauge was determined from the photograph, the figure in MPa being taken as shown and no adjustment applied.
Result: 0.28 MPa
